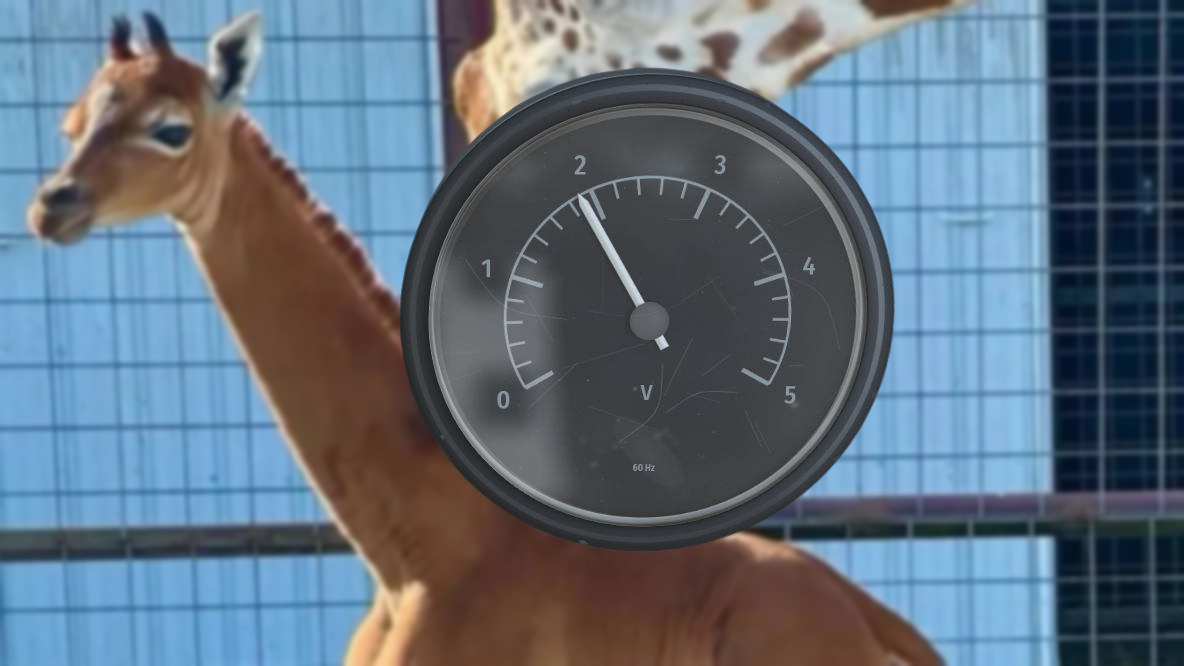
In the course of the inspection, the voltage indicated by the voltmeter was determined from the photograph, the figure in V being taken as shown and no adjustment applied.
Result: 1.9 V
